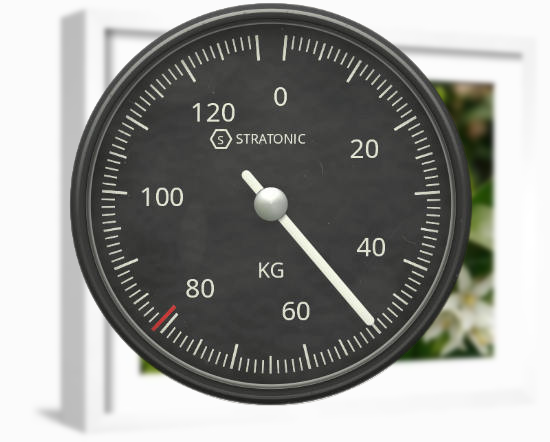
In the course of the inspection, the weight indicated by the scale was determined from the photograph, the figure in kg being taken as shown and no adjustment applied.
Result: 50 kg
